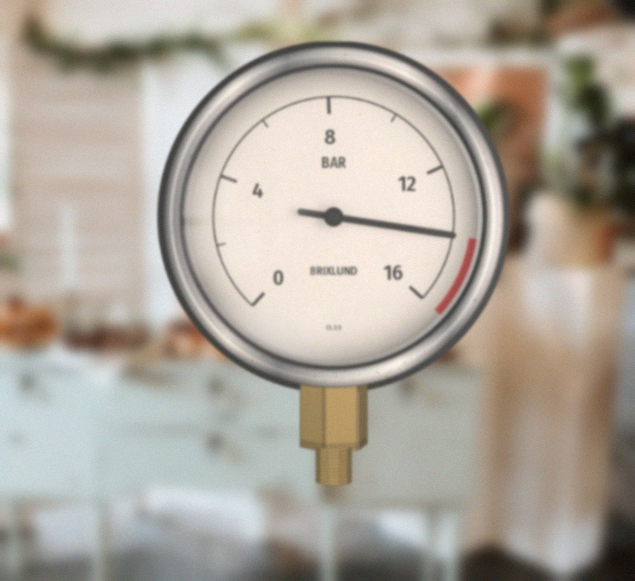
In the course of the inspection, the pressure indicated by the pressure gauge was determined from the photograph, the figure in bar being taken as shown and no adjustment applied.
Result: 14 bar
